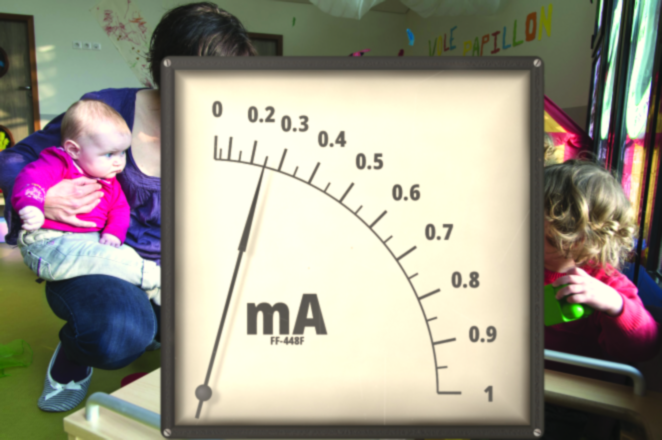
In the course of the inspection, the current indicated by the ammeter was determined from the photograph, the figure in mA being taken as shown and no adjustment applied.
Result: 0.25 mA
